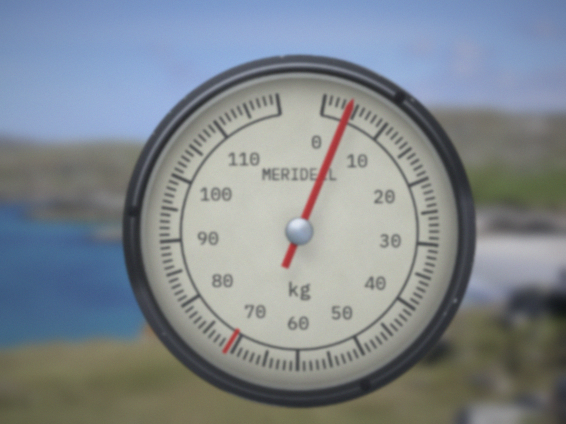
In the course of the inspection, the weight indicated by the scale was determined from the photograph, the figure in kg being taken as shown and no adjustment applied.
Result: 4 kg
